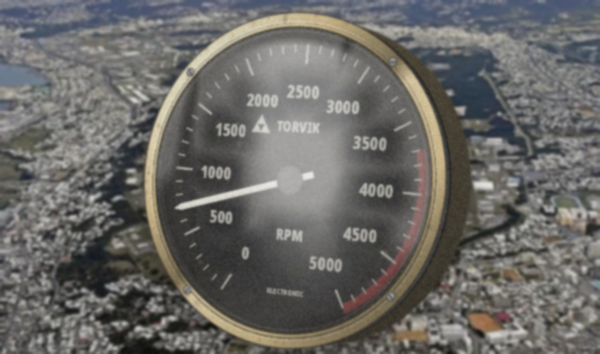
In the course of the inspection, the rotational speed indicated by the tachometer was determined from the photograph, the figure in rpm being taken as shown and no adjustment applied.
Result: 700 rpm
